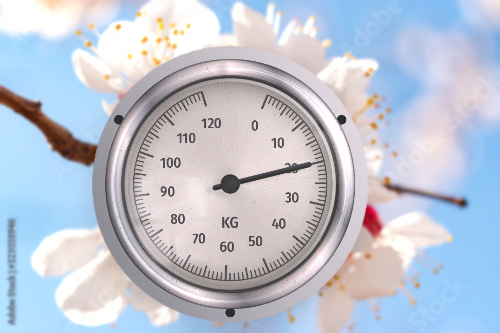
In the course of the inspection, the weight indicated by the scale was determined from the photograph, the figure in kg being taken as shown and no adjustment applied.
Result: 20 kg
